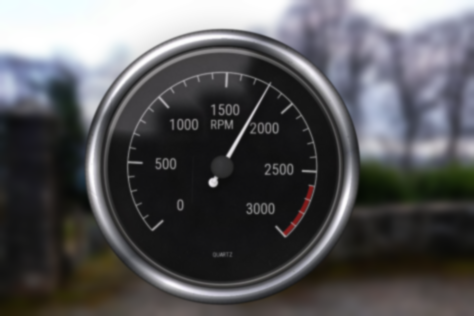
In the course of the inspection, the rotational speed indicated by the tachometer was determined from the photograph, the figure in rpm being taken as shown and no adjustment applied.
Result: 1800 rpm
